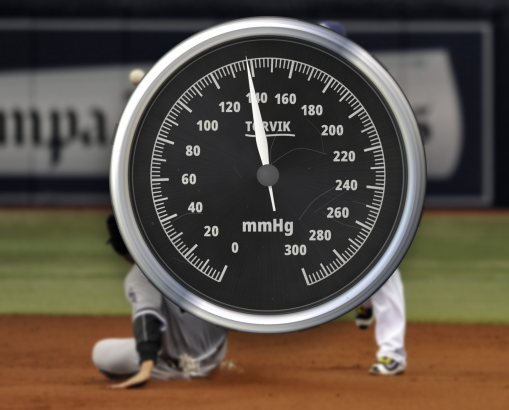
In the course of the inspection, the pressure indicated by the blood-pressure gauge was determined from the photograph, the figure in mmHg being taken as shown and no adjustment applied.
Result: 138 mmHg
